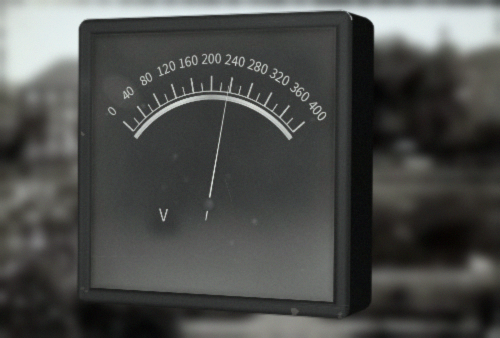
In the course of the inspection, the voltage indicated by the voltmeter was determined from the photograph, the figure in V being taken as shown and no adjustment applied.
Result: 240 V
